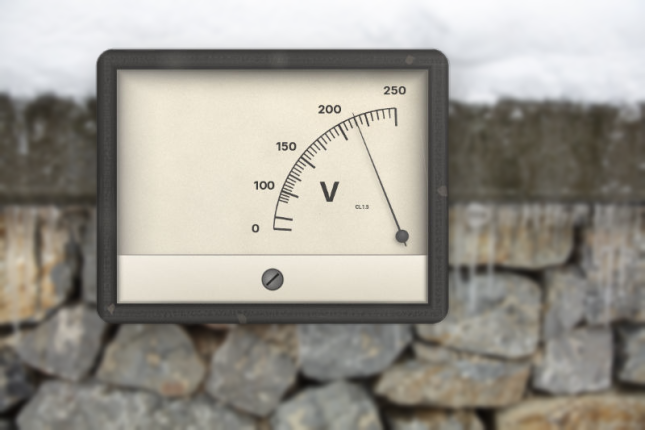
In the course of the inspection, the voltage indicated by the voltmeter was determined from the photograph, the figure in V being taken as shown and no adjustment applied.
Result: 215 V
